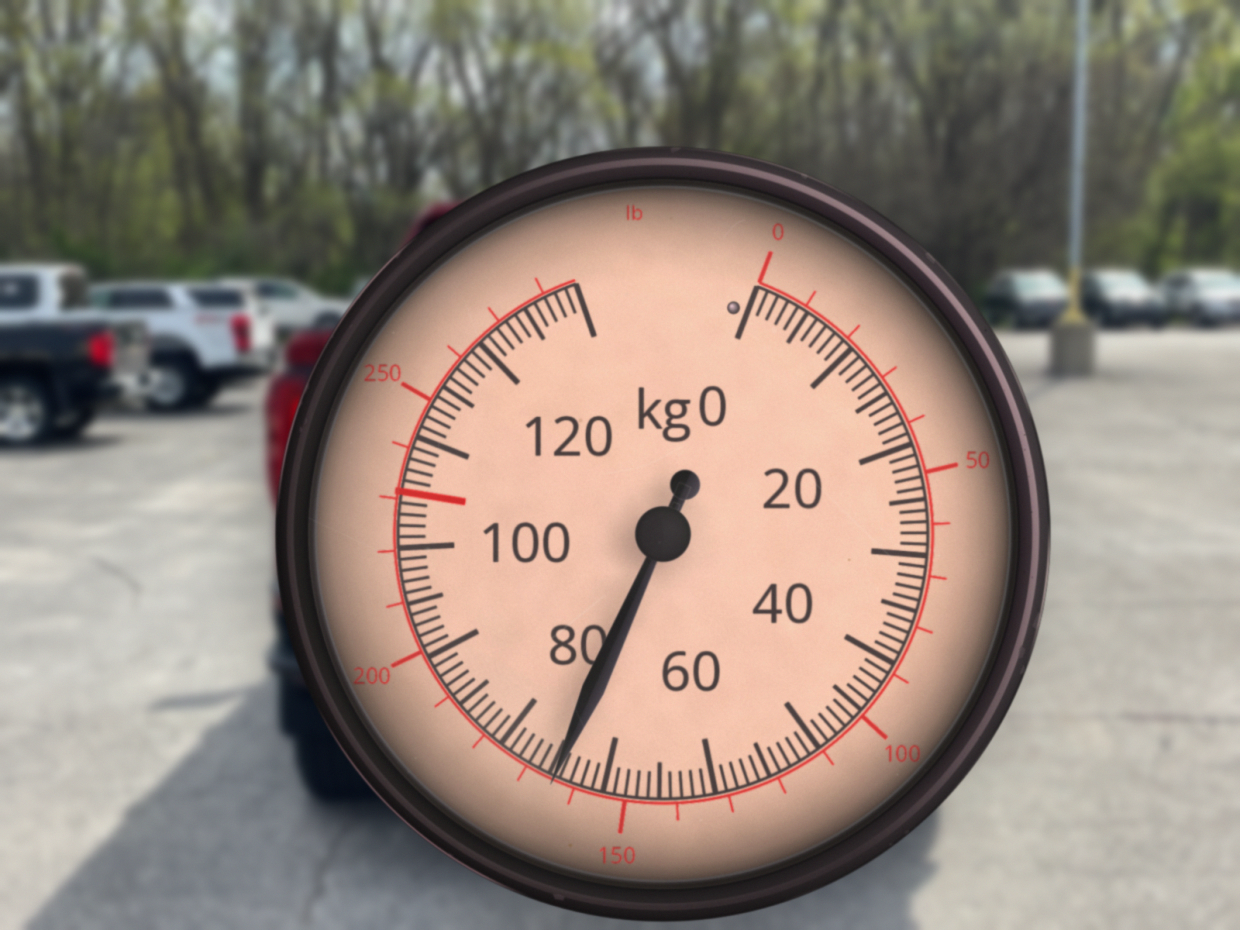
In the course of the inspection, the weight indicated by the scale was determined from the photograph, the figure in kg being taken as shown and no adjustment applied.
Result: 74.5 kg
